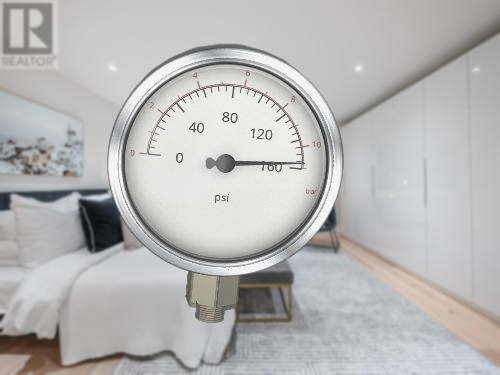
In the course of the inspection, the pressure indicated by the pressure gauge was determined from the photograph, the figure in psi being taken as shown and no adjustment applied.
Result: 155 psi
